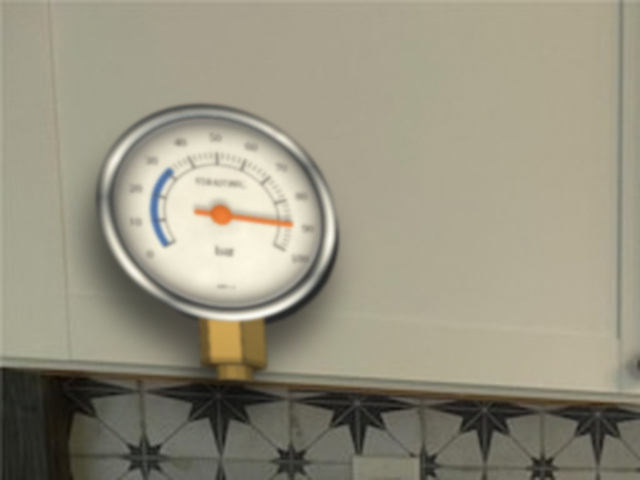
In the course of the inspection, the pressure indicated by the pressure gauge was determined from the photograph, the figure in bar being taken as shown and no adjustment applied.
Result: 90 bar
